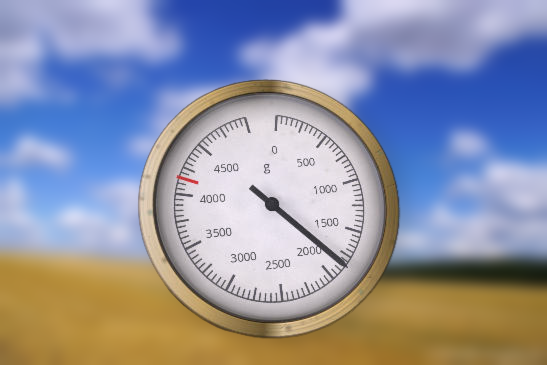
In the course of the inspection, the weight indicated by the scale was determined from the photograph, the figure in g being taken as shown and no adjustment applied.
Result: 1850 g
